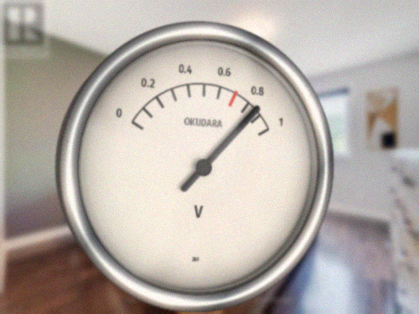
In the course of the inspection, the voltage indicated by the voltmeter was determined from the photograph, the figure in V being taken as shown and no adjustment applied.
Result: 0.85 V
